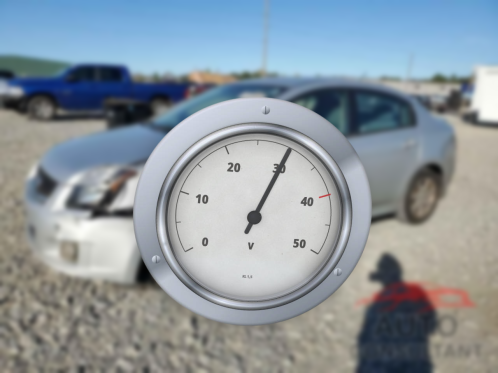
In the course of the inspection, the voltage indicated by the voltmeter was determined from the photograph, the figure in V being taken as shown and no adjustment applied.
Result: 30 V
